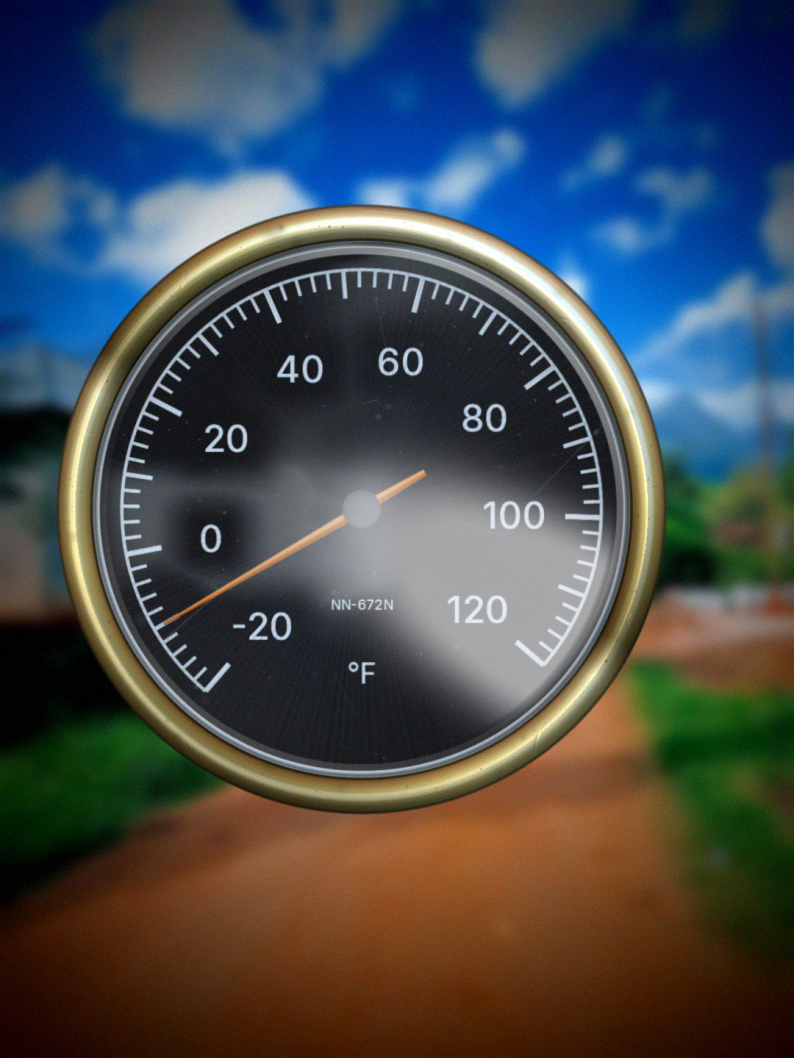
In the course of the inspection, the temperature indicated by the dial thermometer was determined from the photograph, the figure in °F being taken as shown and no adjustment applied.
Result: -10 °F
